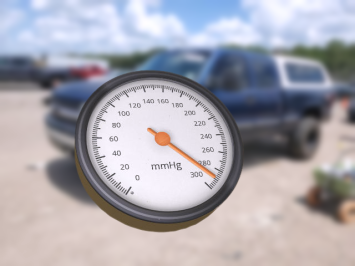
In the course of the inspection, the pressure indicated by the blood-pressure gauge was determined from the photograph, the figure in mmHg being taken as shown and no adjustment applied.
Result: 290 mmHg
